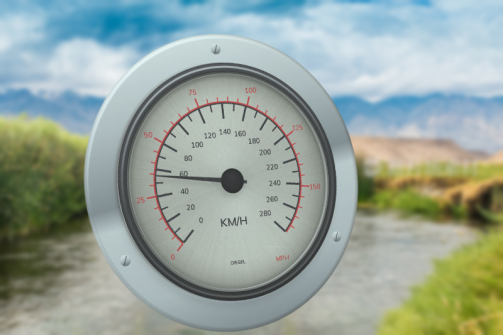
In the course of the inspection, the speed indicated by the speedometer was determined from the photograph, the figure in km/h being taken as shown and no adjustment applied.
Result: 55 km/h
